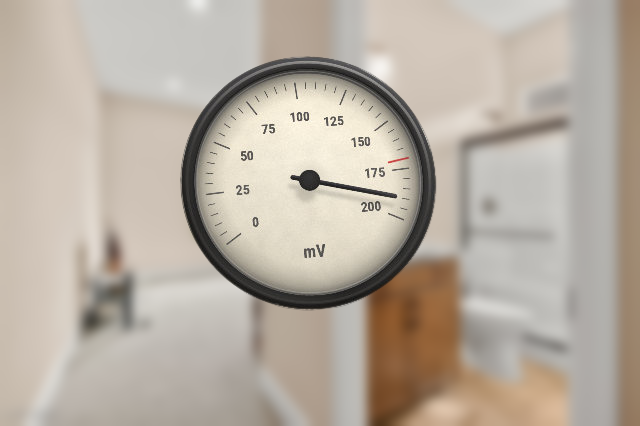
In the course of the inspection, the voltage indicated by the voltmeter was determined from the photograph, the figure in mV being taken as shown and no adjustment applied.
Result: 190 mV
